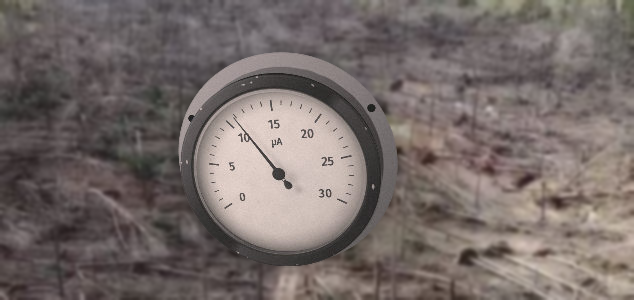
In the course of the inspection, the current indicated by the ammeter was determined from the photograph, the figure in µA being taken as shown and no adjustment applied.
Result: 11 µA
